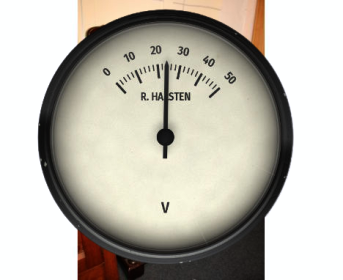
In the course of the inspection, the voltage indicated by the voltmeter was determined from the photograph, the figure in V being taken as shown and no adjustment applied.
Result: 24 V
